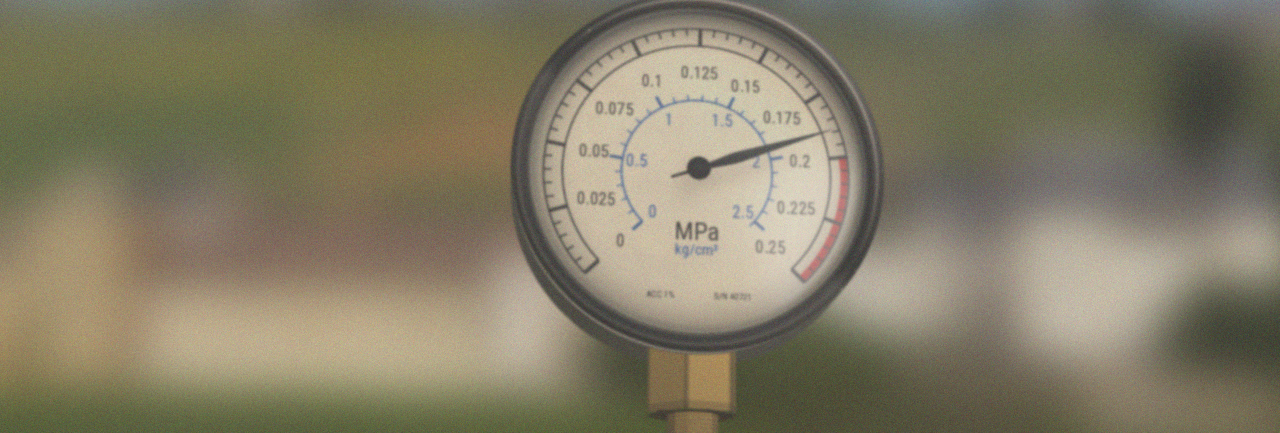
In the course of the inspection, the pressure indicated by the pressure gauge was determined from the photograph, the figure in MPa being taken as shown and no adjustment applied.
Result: 0.19 MPa
